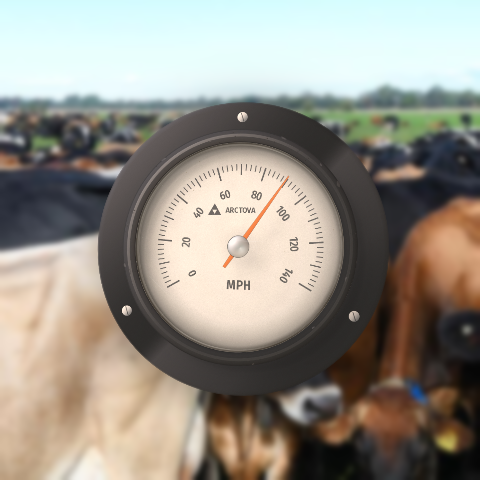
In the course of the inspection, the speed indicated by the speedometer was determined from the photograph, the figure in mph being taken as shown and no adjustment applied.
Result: 90 mph
